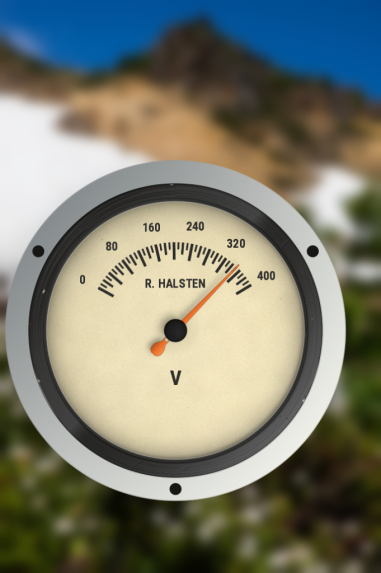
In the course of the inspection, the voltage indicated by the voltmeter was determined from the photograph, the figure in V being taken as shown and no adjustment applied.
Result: 350 V
